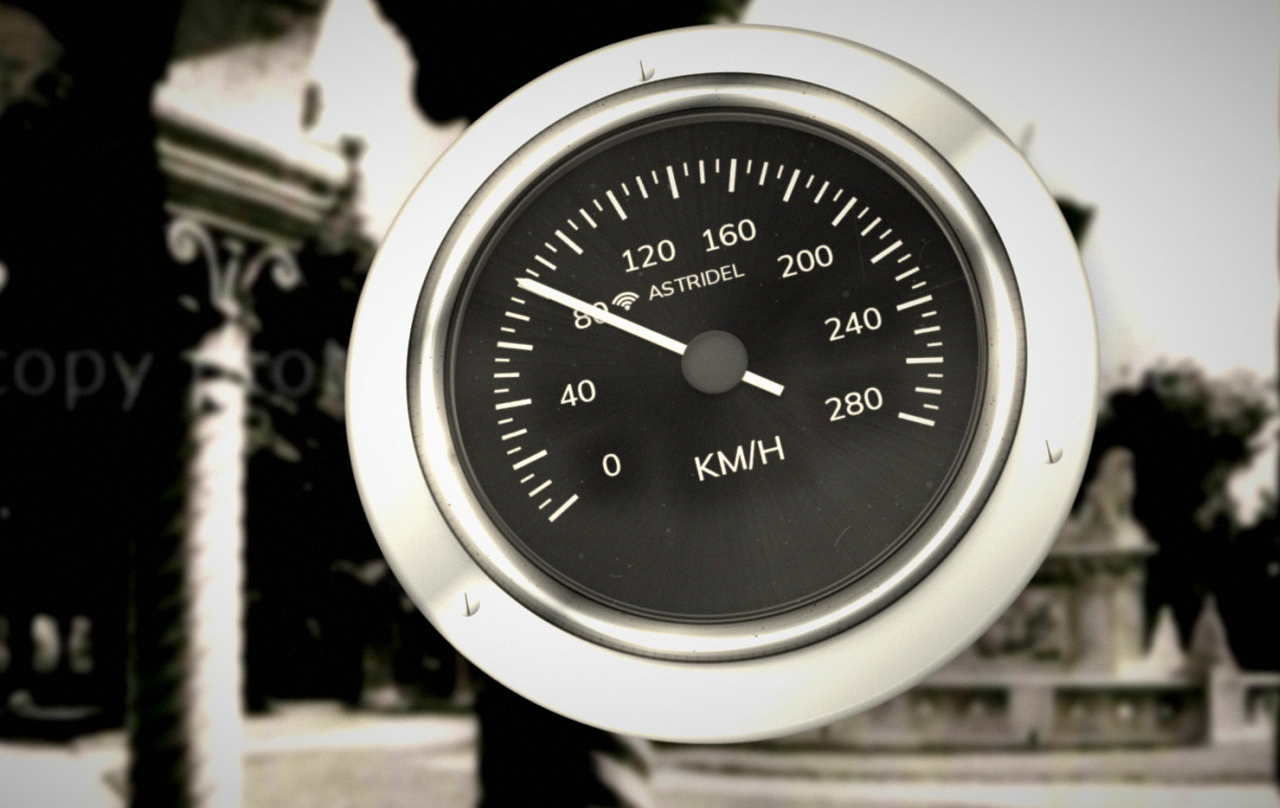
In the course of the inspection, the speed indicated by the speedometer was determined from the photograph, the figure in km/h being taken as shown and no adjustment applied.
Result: 80 km/h
